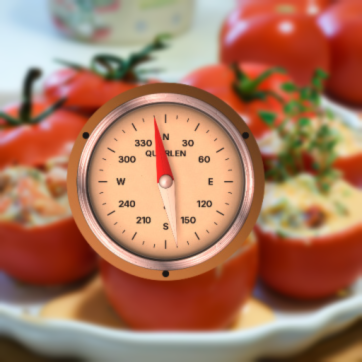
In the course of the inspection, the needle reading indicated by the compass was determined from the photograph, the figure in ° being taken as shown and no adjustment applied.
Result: 350 °
